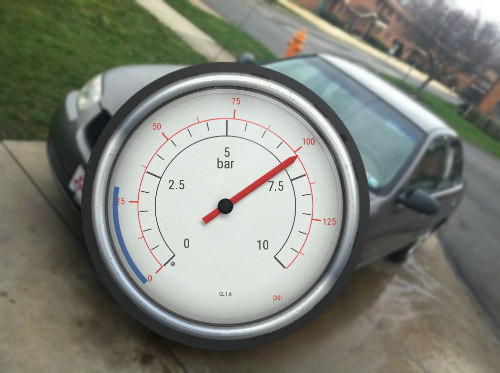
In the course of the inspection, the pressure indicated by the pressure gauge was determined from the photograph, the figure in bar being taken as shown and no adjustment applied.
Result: 7 bar
